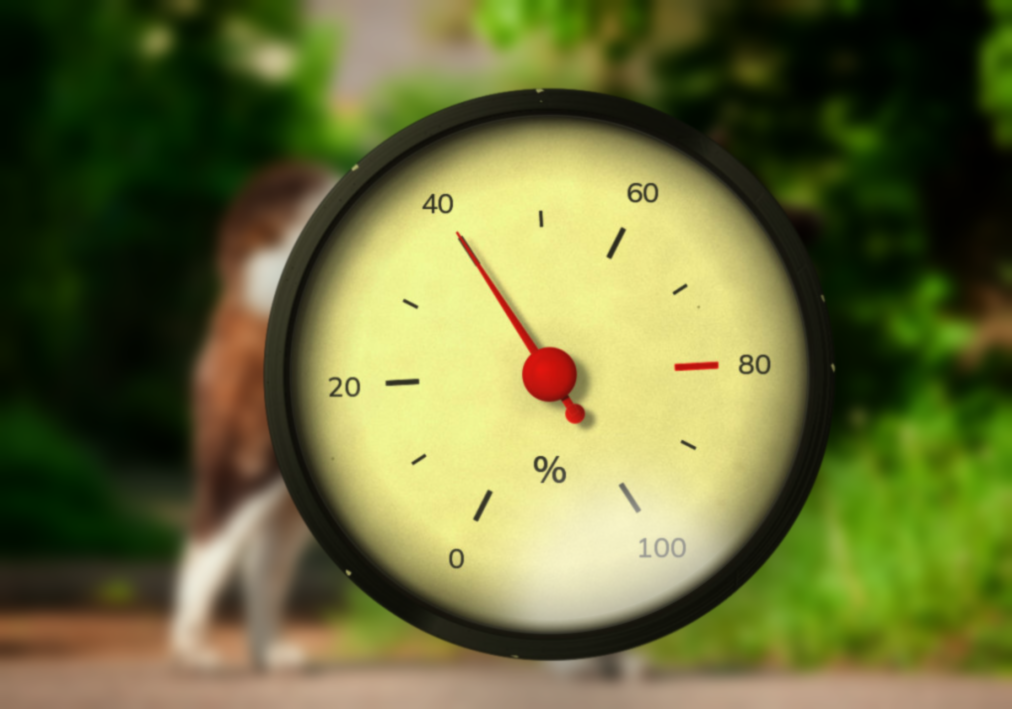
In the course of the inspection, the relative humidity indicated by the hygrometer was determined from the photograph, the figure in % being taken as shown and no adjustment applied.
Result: 40 %
